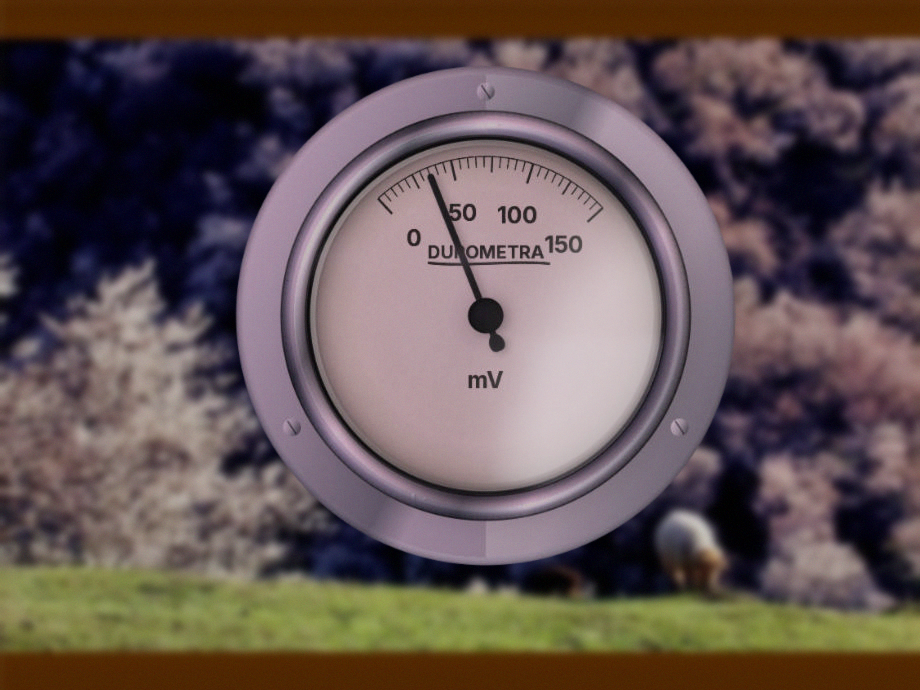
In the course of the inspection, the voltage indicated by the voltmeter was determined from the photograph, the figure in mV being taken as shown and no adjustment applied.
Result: 35 mV
